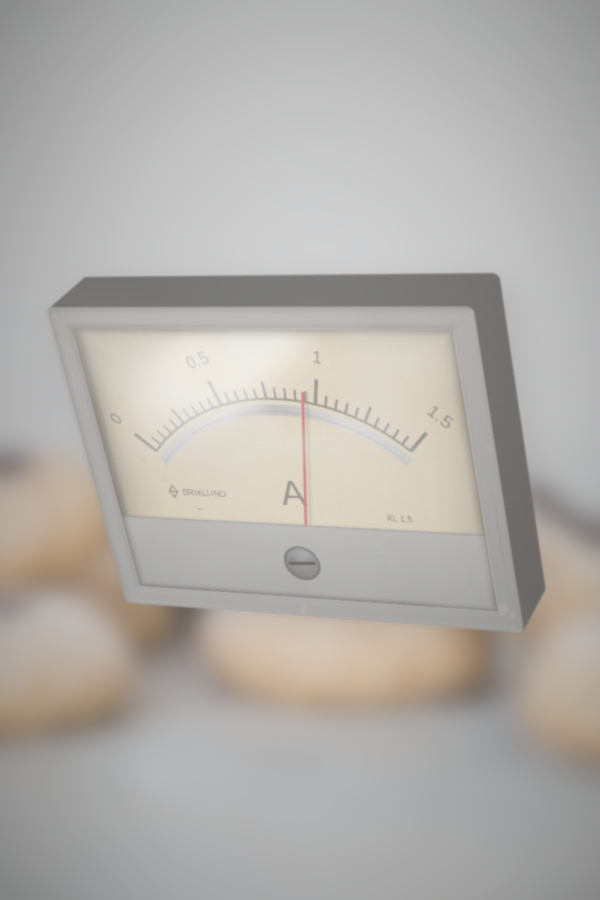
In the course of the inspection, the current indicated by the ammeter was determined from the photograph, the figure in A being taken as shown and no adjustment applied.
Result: 0.95 A
